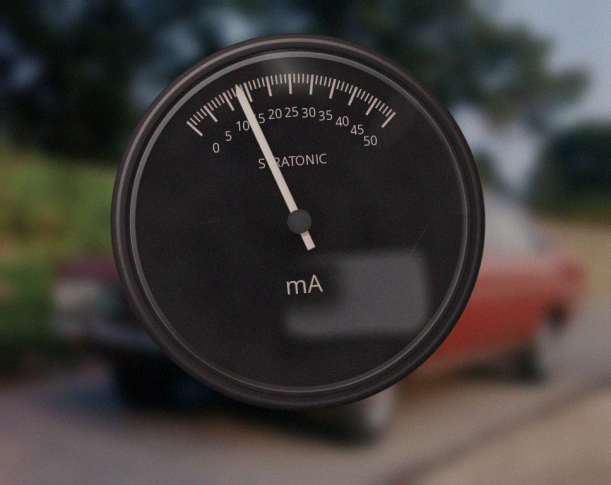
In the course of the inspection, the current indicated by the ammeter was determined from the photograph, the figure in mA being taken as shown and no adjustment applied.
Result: 13 mA
